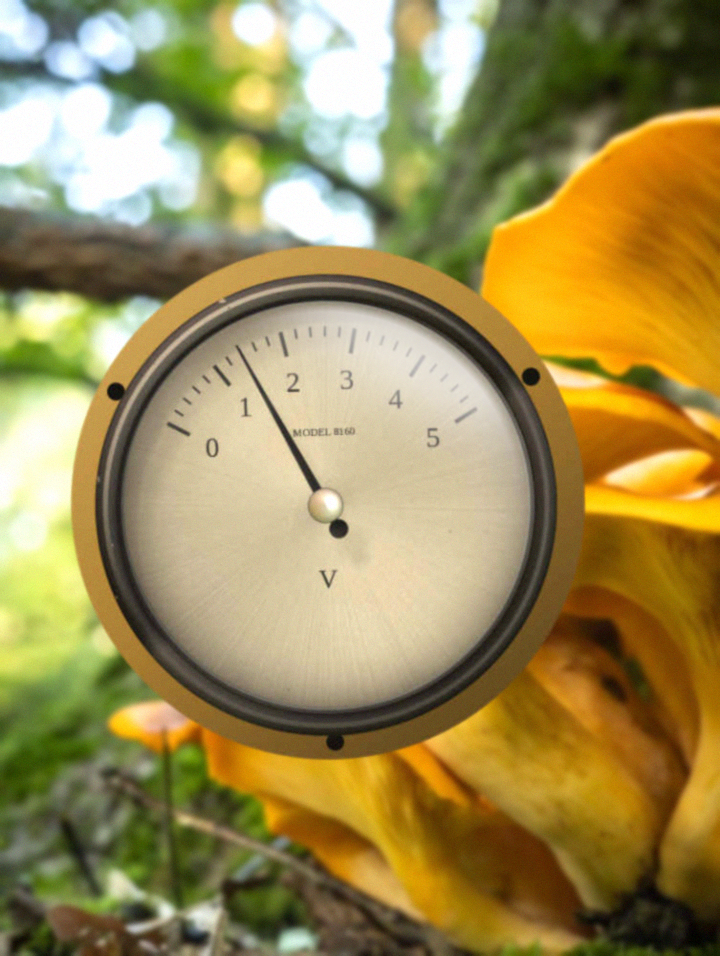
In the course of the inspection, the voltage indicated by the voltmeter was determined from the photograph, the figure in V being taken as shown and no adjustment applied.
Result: 1.4 V
